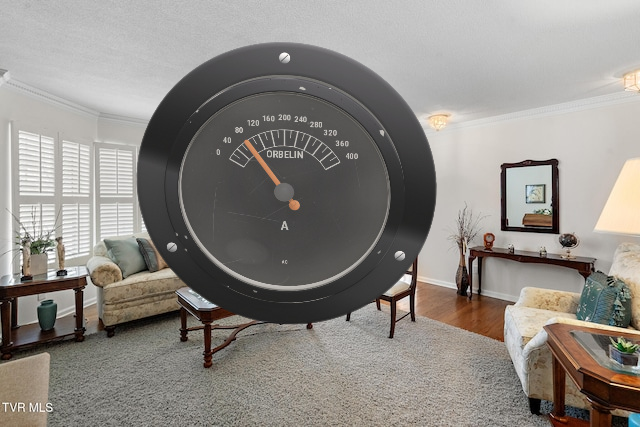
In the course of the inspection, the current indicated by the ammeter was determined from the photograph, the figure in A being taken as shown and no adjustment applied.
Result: 80 A
